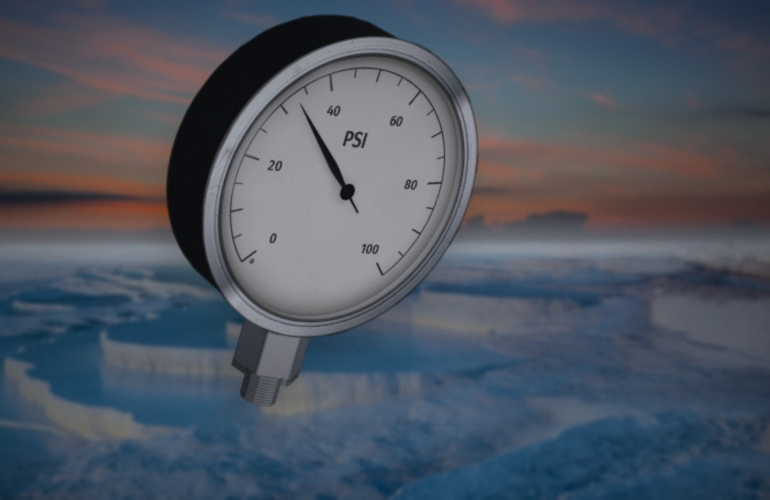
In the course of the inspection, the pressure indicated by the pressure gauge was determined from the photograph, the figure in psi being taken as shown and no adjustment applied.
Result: 32.5 psi
